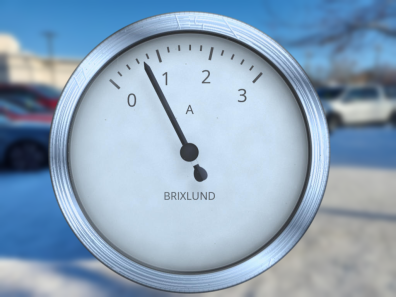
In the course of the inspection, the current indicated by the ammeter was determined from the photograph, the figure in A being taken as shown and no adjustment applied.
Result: 0.7 A
